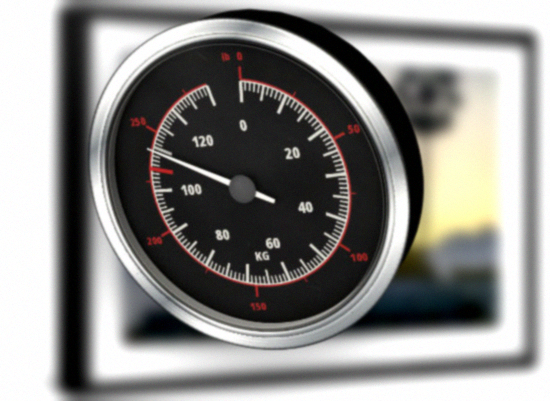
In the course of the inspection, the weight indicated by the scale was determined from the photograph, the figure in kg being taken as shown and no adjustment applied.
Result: 110 kg
